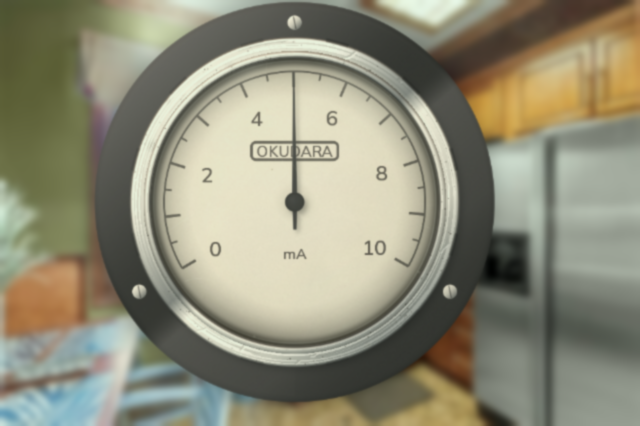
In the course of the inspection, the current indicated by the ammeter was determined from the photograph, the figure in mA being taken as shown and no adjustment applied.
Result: 5 mA
